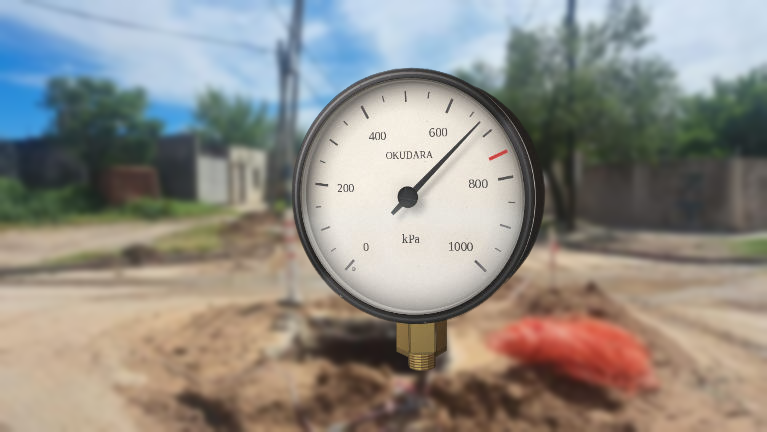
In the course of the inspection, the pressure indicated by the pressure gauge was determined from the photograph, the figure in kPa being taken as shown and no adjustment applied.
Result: 675 kPa
